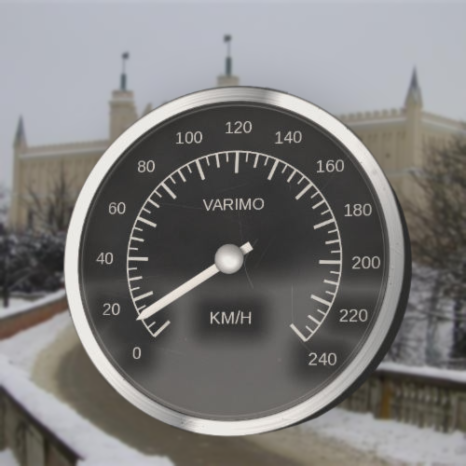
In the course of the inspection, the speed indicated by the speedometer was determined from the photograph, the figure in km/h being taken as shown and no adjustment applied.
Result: 10 km/h
